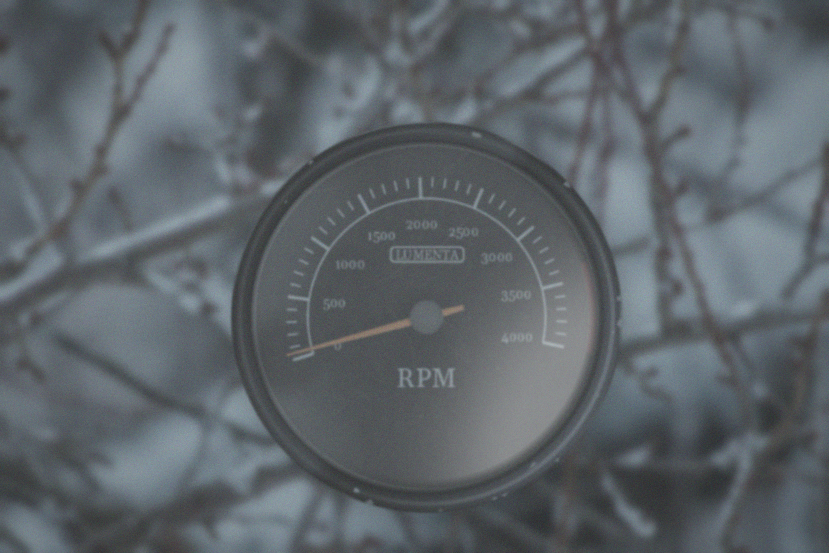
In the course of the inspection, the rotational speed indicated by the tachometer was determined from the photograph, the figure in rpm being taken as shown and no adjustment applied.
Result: 50 rpm
